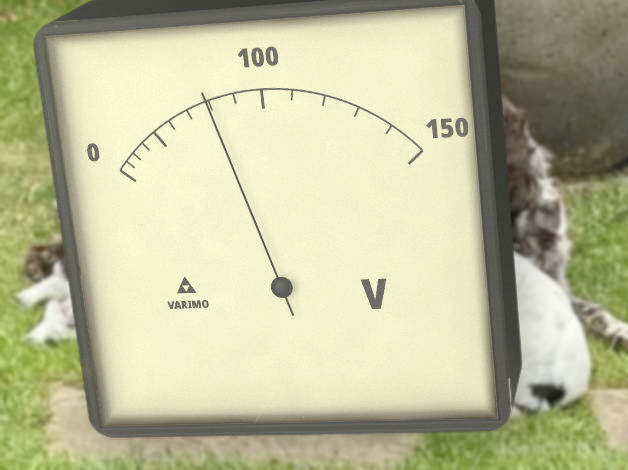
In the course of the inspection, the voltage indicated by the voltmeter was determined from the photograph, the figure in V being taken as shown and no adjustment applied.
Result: 80 V
